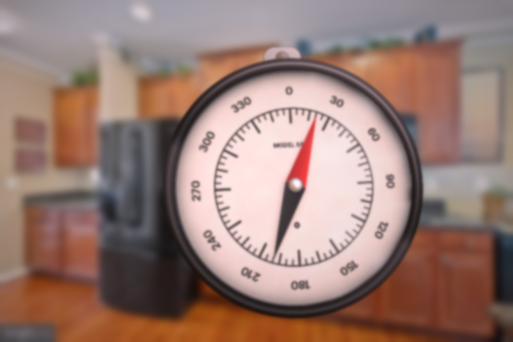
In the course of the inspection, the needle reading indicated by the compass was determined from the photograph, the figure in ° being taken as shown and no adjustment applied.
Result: 20 °
